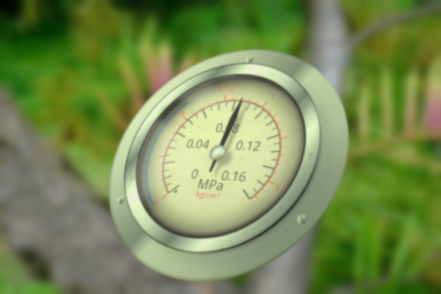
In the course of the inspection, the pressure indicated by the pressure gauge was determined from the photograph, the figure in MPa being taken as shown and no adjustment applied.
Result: 0.085 MPa
